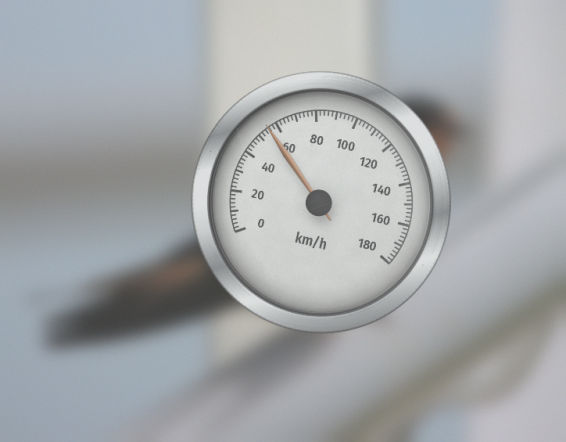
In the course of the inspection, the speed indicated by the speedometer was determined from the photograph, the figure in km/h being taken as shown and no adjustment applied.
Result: 56 km/h
